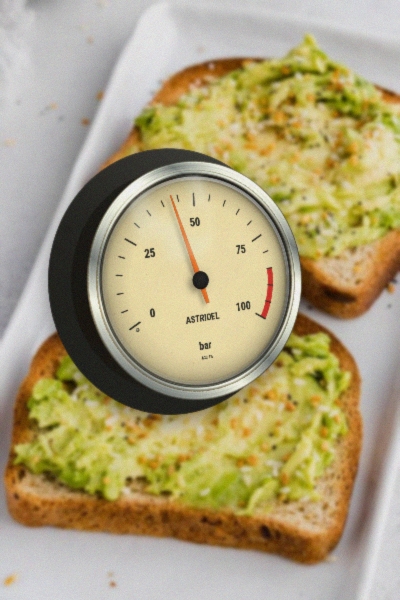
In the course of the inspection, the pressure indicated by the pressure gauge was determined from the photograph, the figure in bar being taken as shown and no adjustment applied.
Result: 42.5 bar
